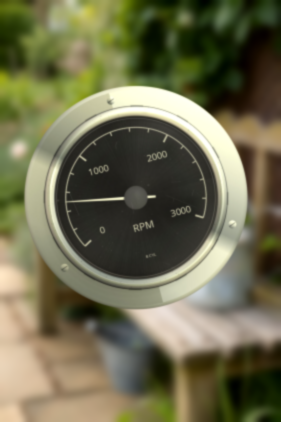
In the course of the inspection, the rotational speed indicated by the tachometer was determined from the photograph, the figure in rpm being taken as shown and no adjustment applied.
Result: 500 rpm
